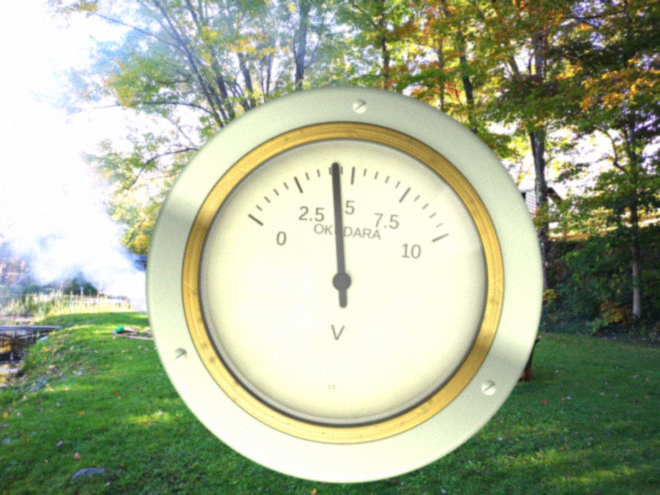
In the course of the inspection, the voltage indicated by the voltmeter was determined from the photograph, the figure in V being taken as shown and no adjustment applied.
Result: 4.25 V
